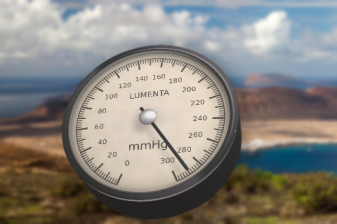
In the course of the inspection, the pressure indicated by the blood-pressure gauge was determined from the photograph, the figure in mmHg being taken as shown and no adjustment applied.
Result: 290 mmHg
